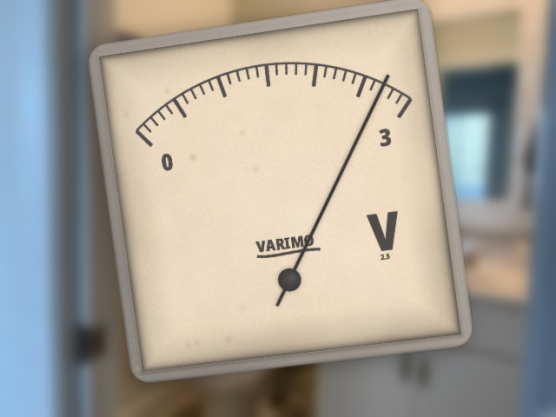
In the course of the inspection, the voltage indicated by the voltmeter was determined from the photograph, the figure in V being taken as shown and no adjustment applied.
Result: 2.7 V
